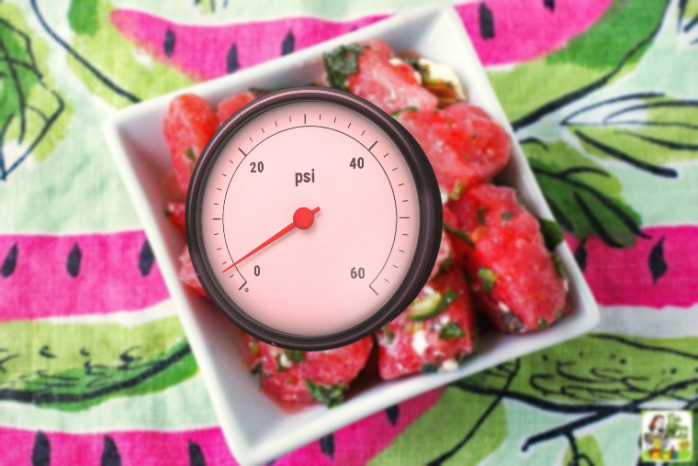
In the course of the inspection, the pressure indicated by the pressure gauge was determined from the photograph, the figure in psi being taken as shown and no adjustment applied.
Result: 3 psi
